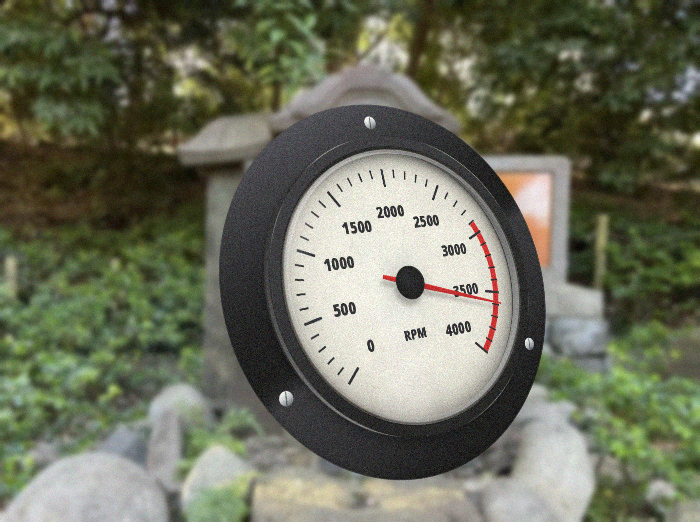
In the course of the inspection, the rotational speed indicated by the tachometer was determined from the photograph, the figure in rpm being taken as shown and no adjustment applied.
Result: 3600 rpm
